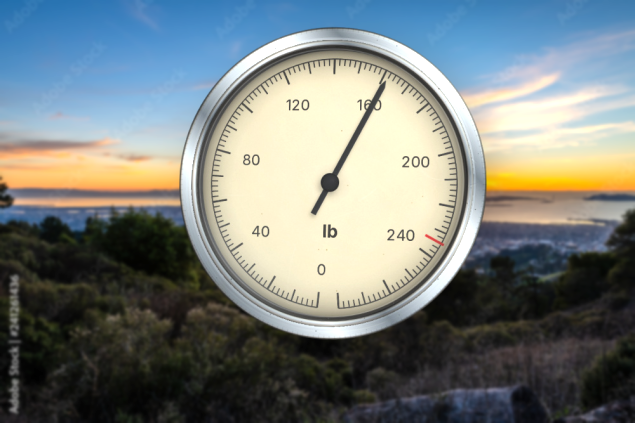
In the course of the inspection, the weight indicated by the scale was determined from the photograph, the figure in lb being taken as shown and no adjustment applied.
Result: 162 lb
